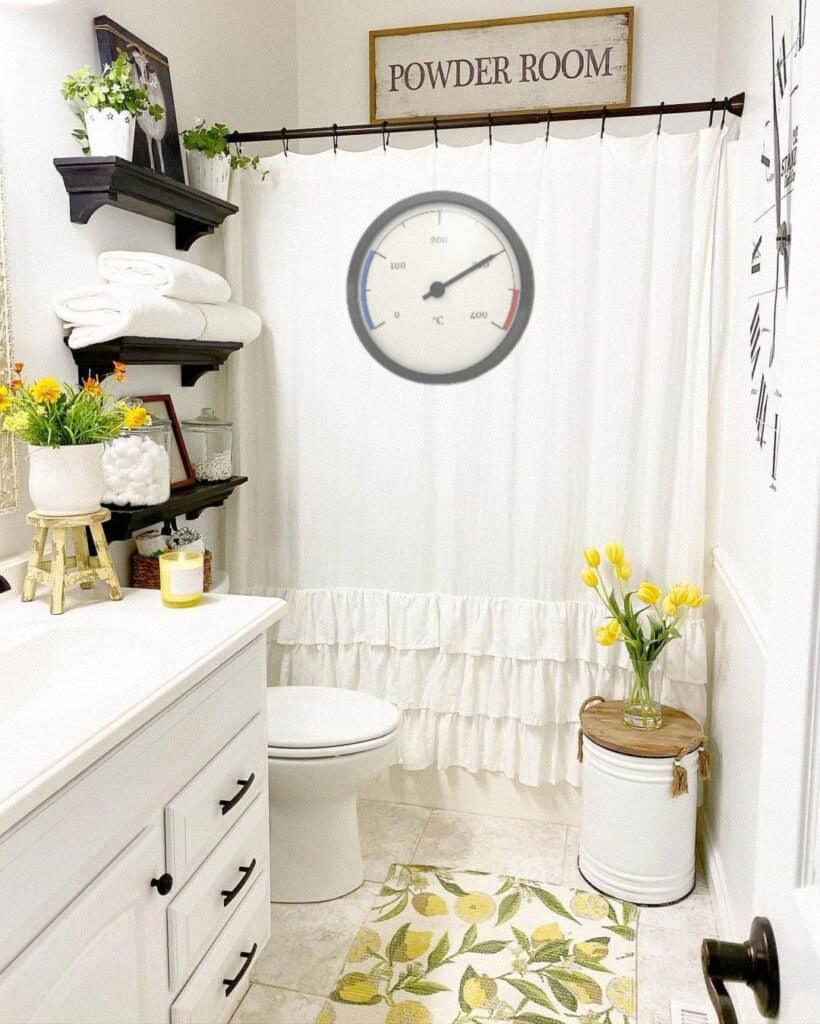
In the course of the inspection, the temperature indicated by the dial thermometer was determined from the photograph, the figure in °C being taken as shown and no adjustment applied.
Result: 300 °C
